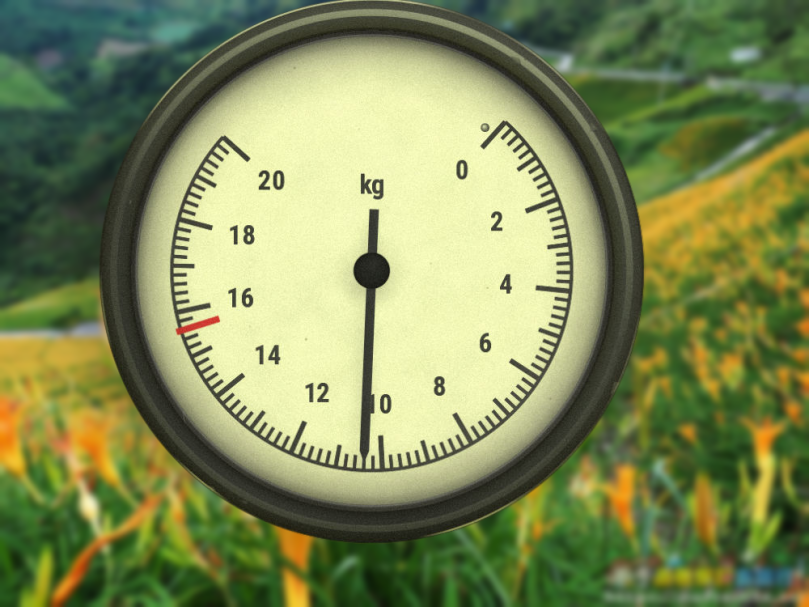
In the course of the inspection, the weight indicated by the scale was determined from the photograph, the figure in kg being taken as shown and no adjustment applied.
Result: 10.4 kg
